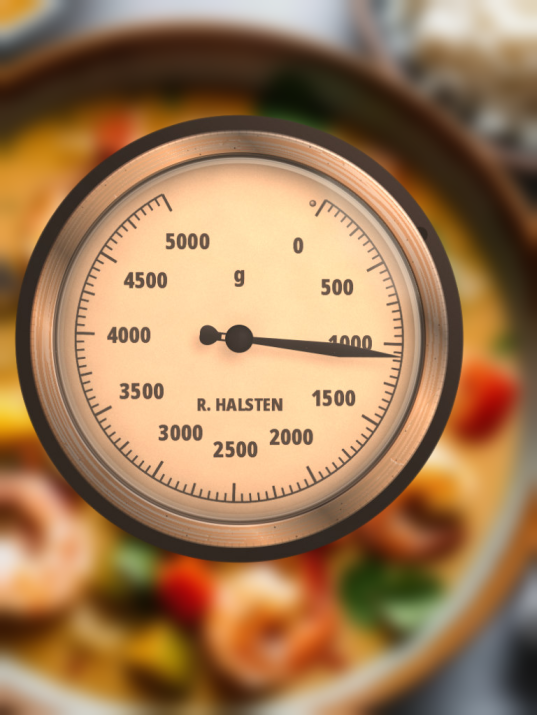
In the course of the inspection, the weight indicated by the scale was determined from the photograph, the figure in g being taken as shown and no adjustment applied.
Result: 1075 g
